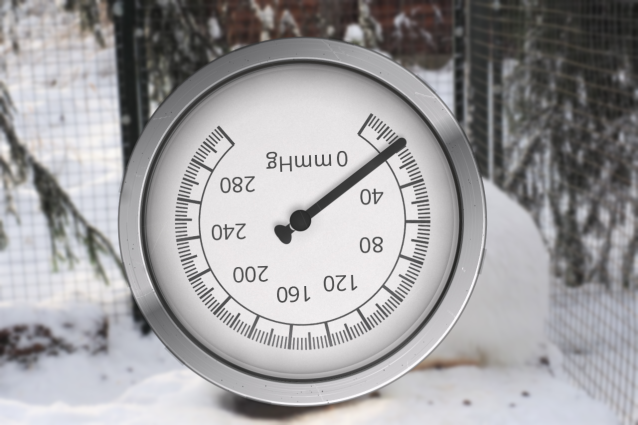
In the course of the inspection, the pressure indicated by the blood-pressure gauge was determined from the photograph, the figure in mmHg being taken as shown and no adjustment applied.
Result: 20 mmHg
